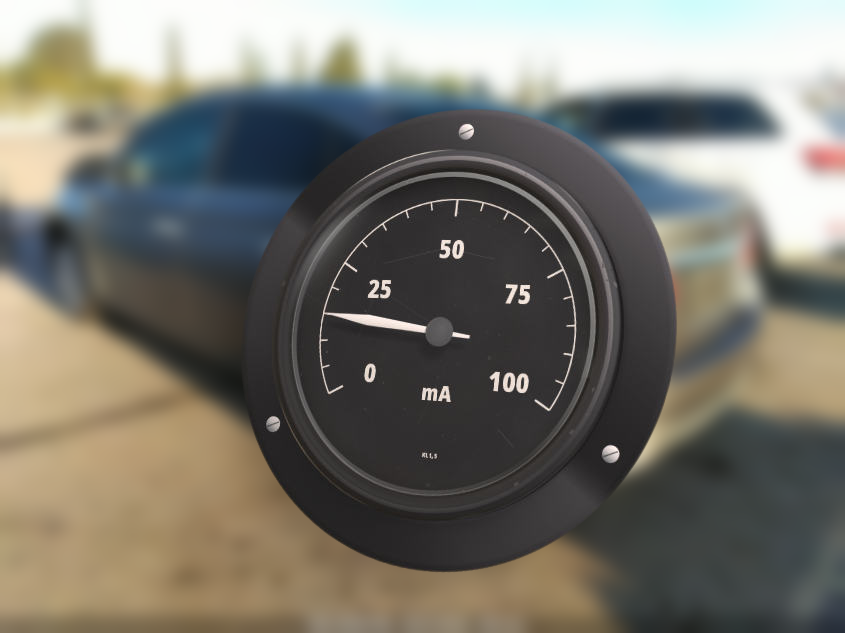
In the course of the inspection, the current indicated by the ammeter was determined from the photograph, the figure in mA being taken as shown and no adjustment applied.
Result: 15 mA
